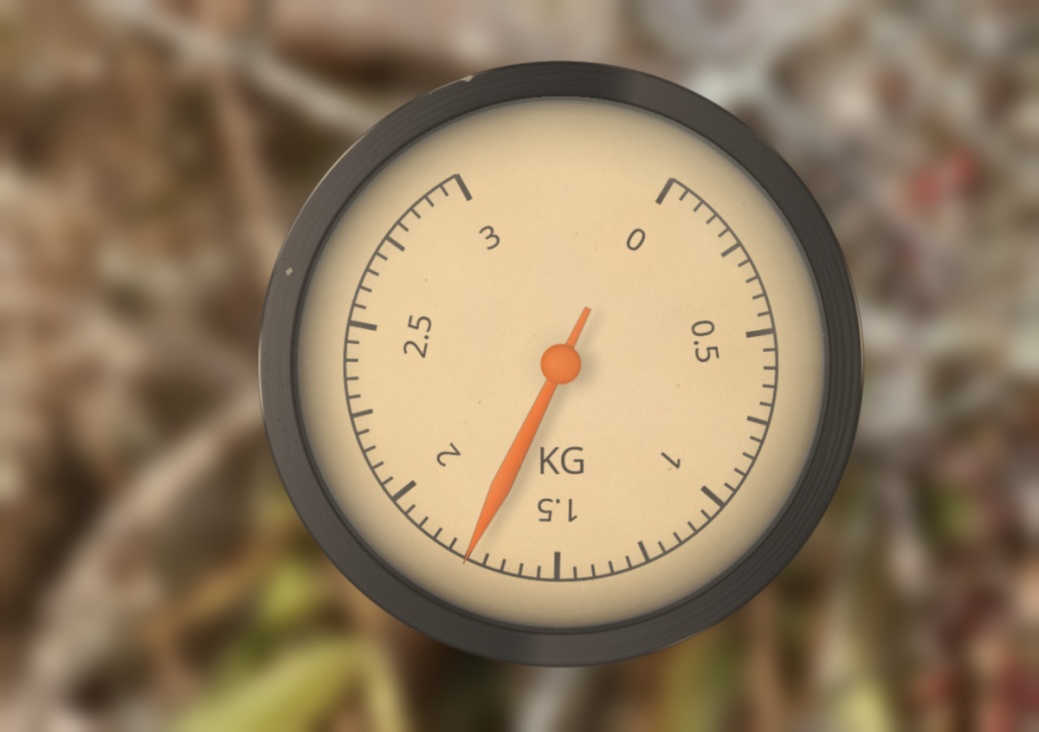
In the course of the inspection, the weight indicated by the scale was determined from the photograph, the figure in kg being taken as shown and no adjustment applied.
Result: 1.75 kg
